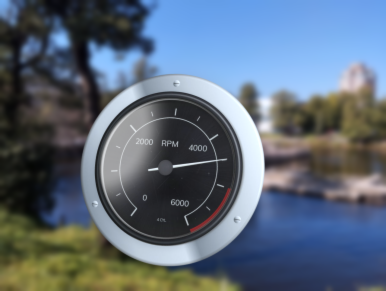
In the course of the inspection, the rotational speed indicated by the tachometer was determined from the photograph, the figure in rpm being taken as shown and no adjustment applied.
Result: 4500 rpm
